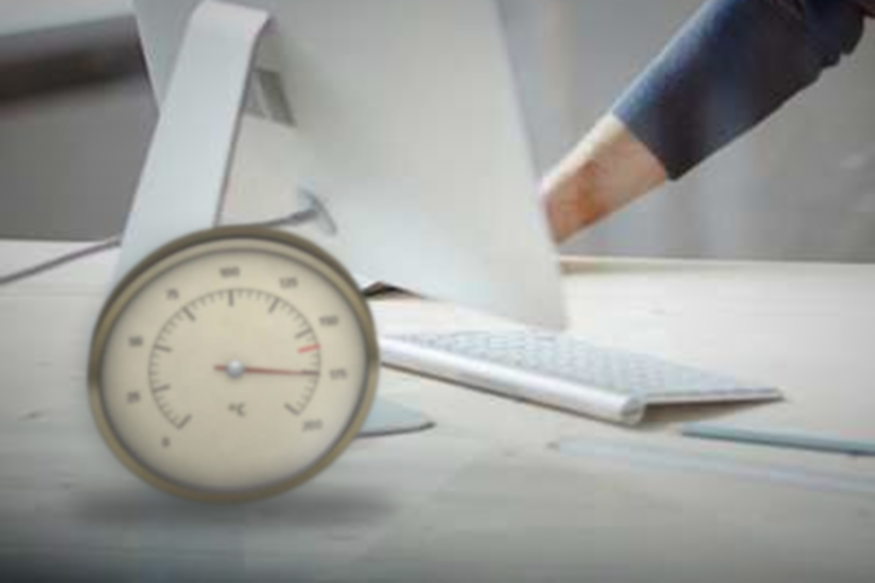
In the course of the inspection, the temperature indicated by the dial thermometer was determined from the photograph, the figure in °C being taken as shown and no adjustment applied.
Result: 175 °C
